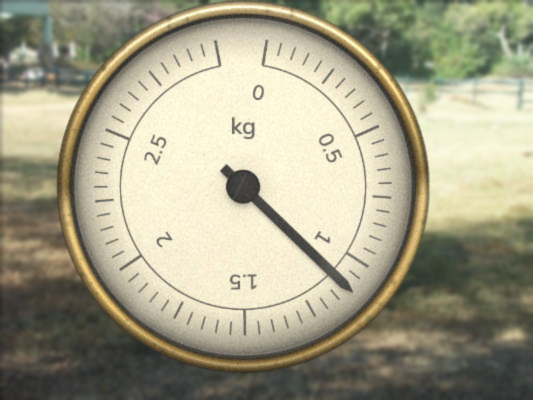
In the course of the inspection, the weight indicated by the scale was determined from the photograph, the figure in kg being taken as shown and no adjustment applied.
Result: 1.1 kg
